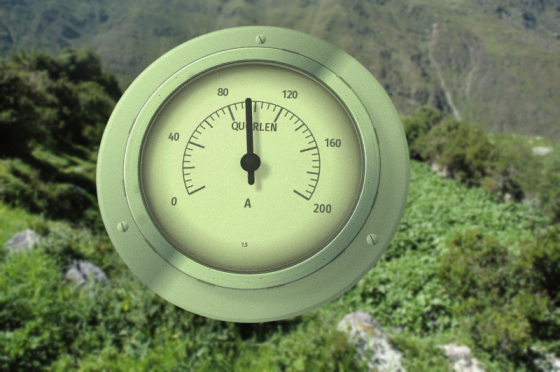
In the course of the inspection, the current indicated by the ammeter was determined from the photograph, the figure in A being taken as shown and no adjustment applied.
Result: 95 A
